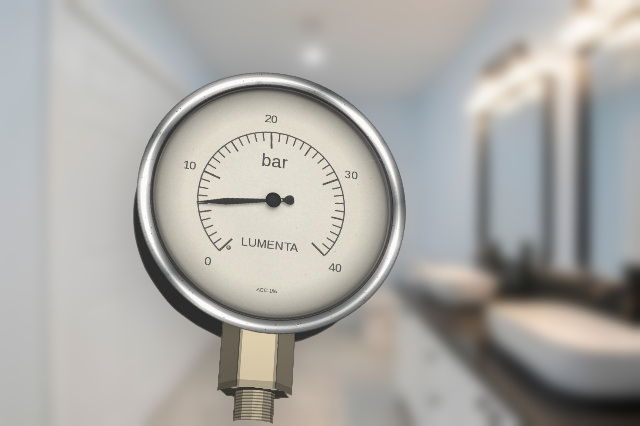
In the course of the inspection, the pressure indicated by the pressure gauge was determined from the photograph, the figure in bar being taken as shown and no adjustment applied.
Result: 6 bar
